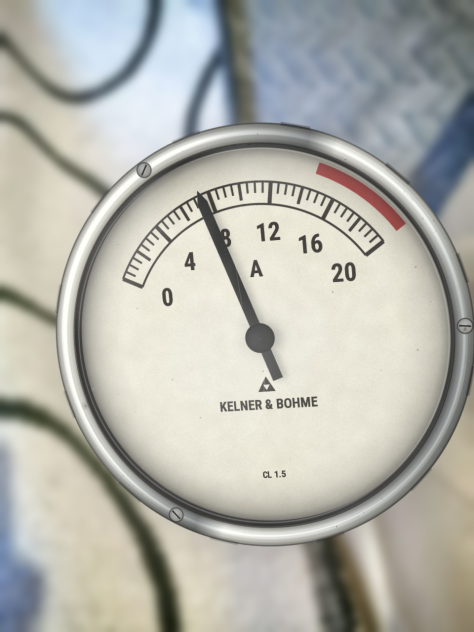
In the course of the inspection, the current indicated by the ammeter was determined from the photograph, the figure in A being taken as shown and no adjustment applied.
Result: 7.5 A
